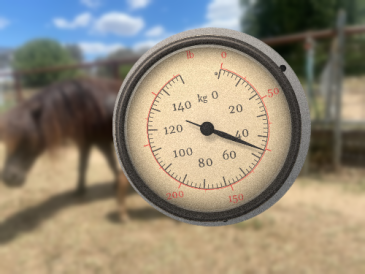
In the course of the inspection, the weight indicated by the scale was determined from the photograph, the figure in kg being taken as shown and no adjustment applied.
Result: 46 kg
